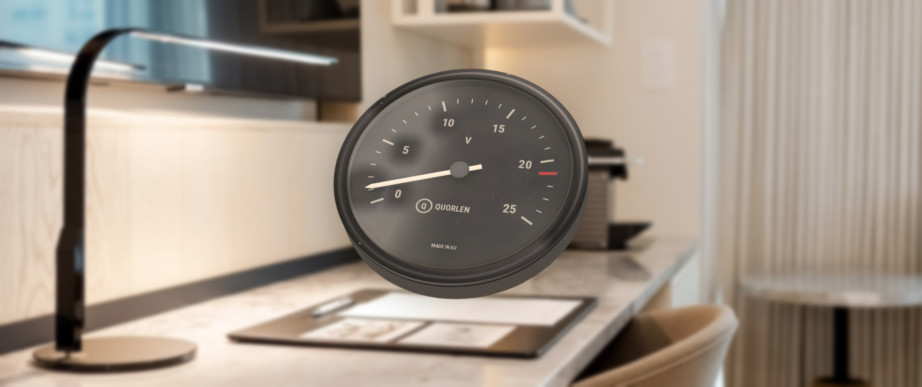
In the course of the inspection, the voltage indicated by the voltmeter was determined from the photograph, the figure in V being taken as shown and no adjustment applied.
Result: 1 V
